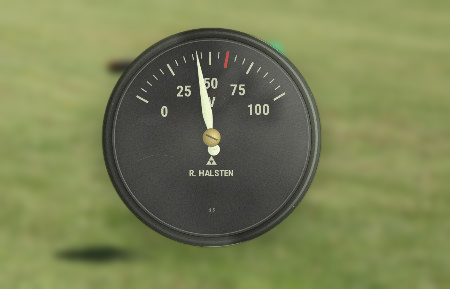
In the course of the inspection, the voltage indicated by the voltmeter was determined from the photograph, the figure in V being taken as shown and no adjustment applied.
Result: 42.5 V
